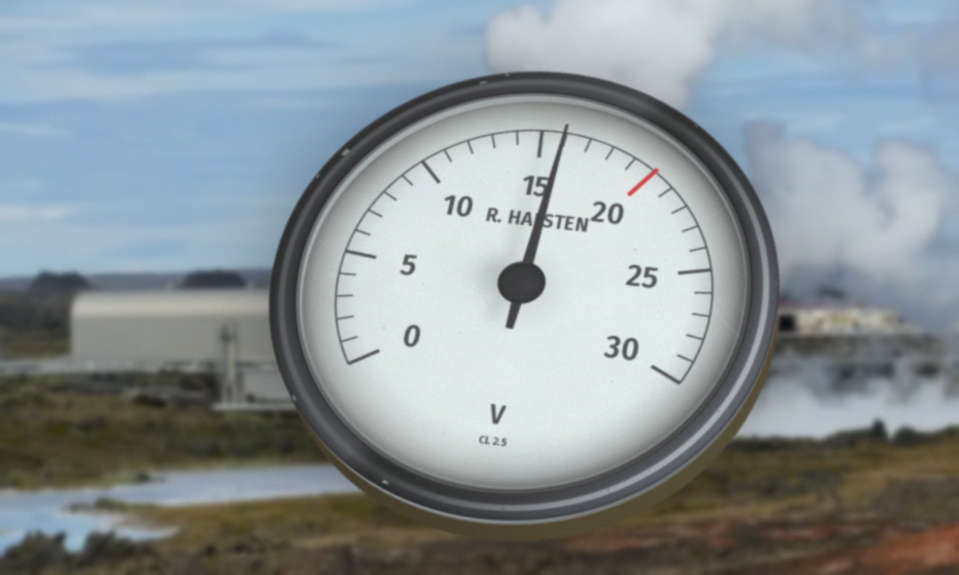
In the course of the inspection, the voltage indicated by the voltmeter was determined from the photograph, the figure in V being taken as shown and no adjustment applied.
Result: 16 V
